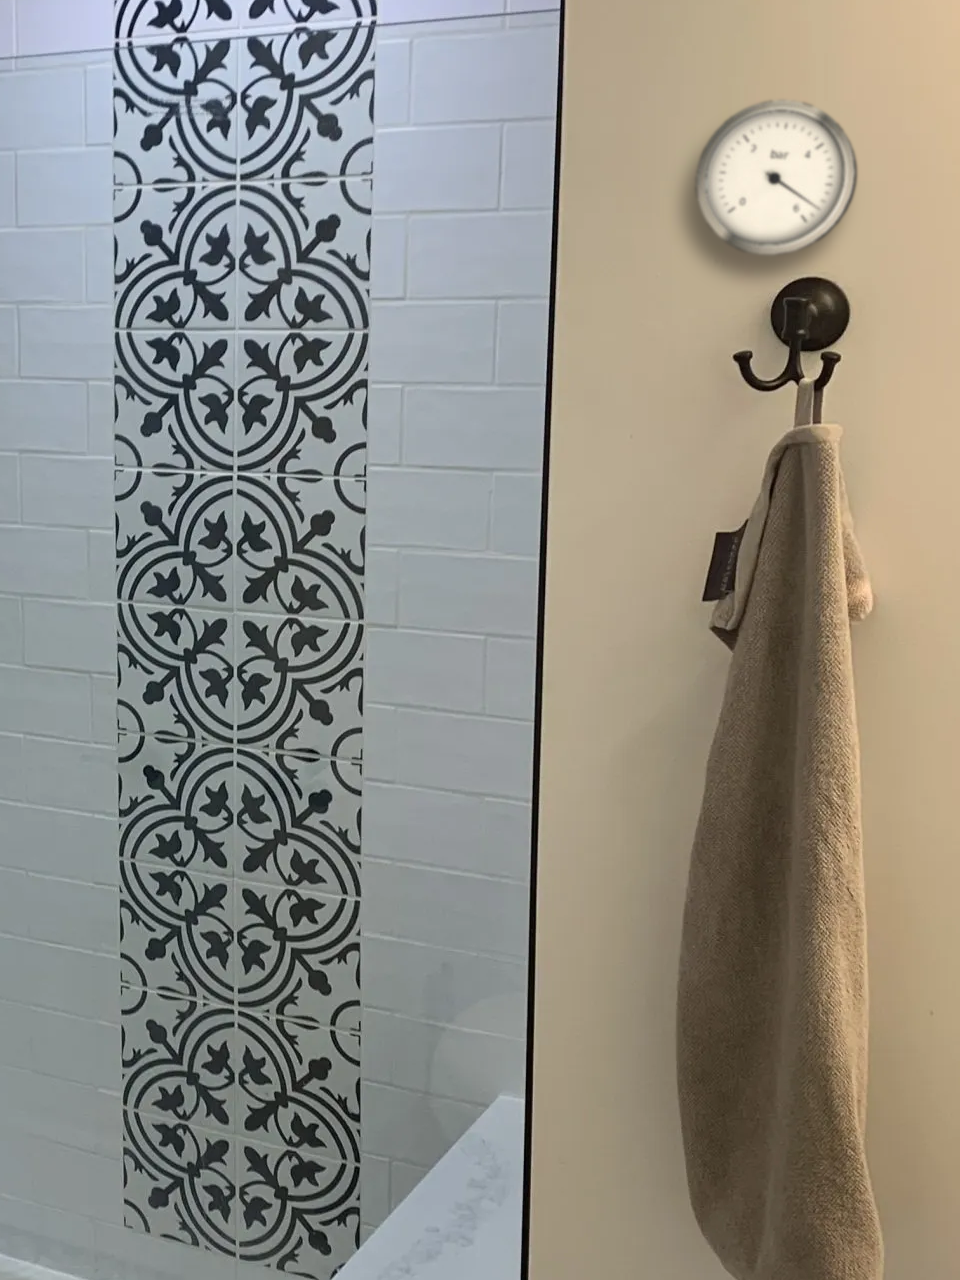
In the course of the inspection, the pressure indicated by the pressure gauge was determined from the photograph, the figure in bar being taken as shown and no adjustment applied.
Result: 5.6 bar
